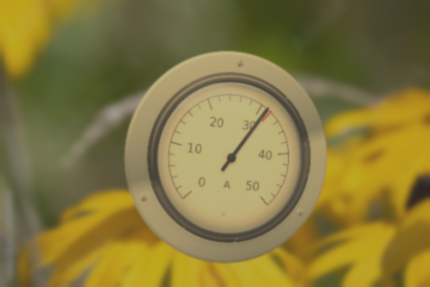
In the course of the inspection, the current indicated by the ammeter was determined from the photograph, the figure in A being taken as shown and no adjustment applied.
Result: 31 A
